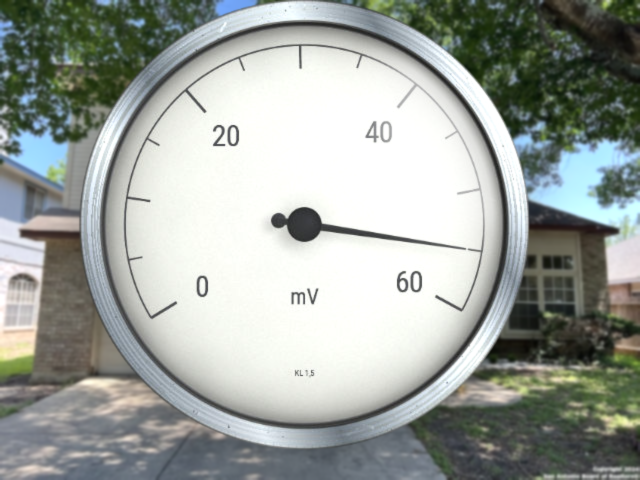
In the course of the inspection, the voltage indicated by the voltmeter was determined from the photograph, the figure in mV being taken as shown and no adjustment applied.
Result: 55 mV
